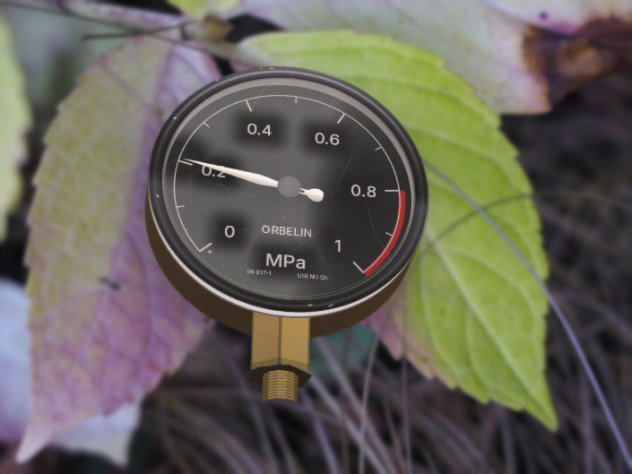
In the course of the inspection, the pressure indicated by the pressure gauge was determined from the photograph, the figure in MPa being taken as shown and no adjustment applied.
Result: 0.2 MPa
